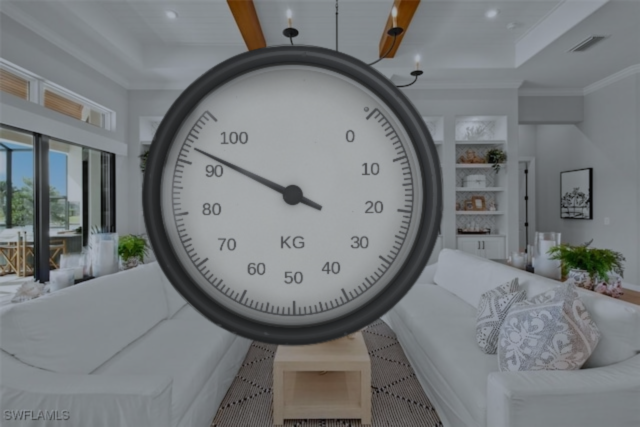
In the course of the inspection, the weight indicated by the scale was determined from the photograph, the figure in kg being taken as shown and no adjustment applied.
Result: 93 kg
